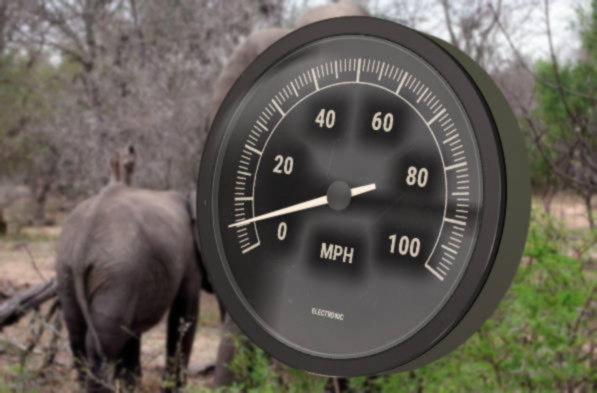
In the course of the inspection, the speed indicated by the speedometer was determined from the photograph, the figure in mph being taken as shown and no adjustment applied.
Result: 5 mph
